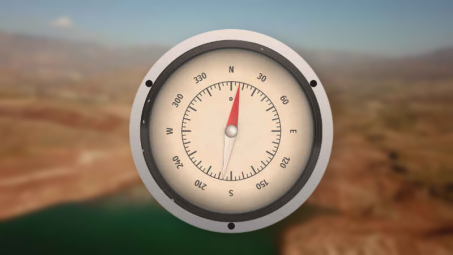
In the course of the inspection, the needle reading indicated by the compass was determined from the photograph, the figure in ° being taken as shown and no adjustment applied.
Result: 10 °
